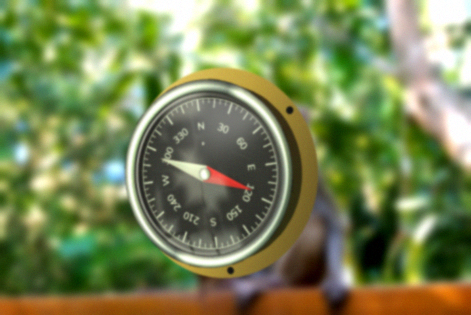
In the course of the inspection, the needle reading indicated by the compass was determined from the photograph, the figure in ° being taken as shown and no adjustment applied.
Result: 115 °
